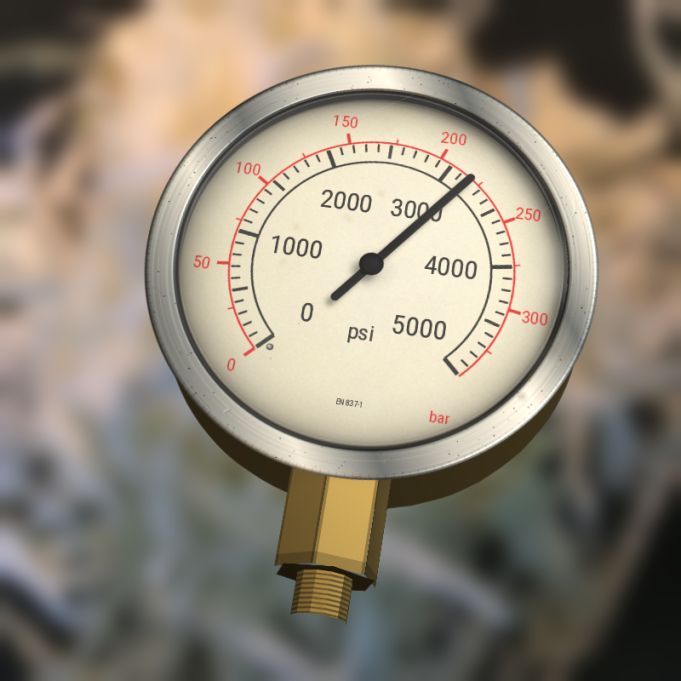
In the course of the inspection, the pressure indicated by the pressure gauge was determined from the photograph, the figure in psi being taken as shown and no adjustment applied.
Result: 3200 psi
